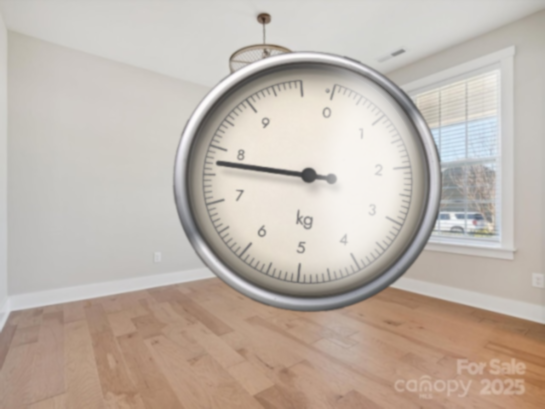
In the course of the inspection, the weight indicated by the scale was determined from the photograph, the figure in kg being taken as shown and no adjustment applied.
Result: 7.7 kg
